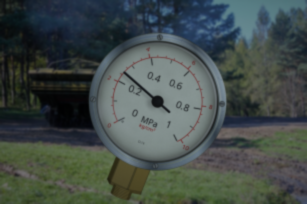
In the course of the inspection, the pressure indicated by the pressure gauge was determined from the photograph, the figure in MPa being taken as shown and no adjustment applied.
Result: 0.25 MPa
